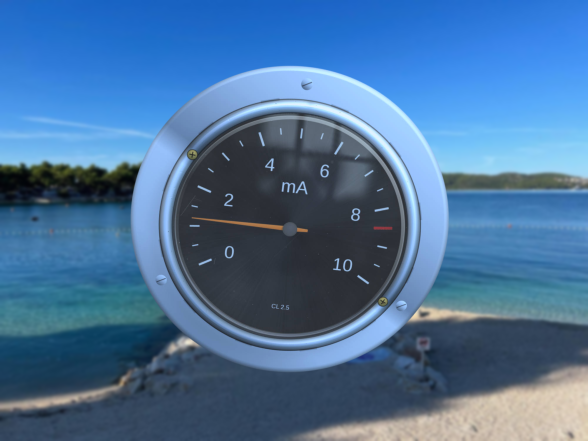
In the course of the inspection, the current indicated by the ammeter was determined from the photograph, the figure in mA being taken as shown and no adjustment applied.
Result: 1.25 mA
